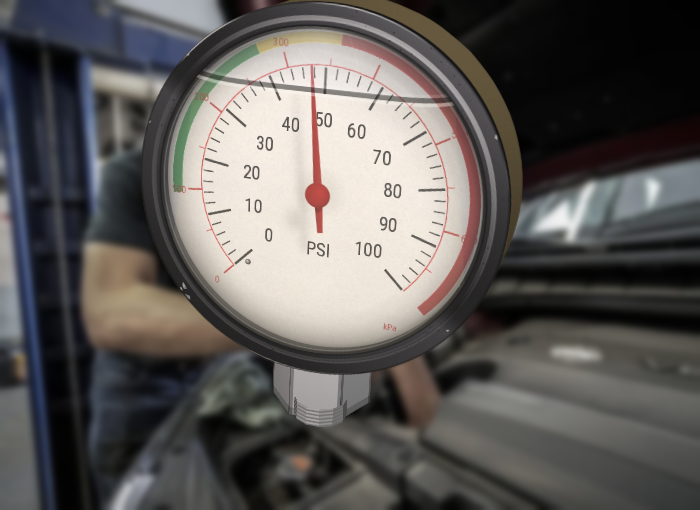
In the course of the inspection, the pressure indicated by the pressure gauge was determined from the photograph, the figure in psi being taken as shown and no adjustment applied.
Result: 48 psi
